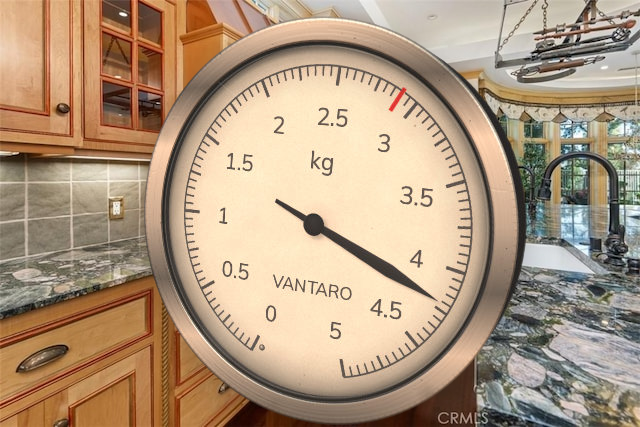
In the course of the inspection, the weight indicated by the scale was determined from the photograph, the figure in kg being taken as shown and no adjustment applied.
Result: 4.2 kg
